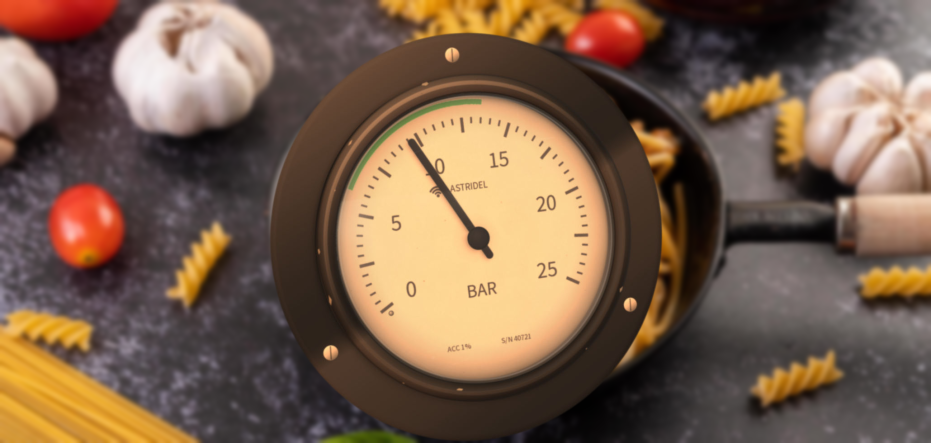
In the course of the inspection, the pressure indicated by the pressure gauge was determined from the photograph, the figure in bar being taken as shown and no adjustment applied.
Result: 9.5 bar
